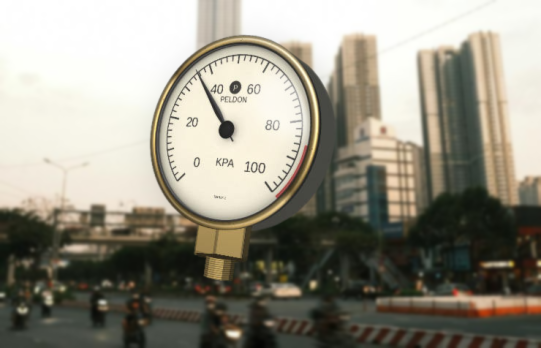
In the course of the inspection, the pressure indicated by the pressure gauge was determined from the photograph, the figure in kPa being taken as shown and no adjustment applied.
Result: 36 kPa
